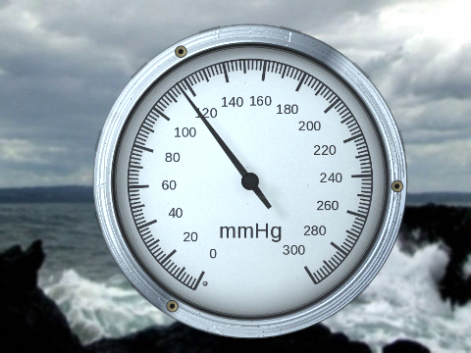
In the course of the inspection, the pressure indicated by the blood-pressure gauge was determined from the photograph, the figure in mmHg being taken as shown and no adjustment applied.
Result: 116 mmHg
